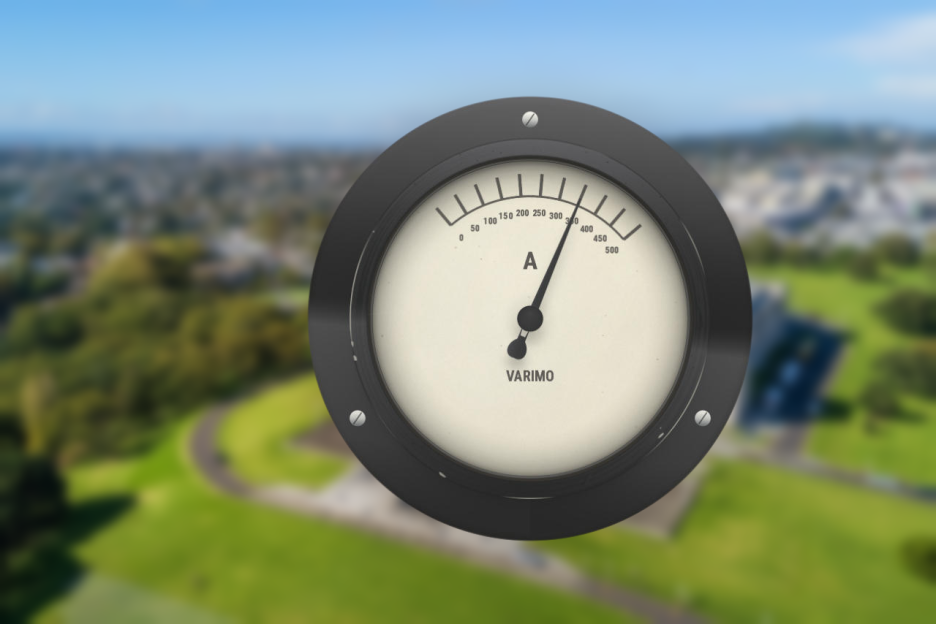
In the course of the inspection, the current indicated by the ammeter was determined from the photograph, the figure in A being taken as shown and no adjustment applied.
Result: 350 A
